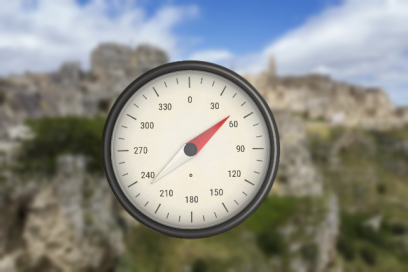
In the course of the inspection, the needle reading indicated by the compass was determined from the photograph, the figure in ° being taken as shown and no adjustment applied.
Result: 50 °
